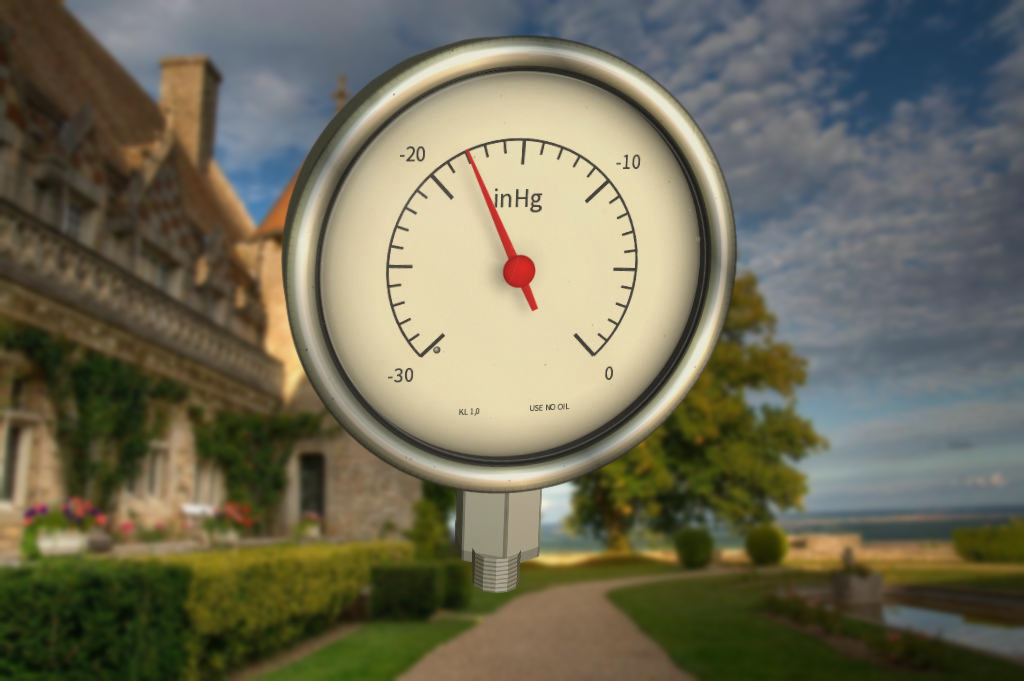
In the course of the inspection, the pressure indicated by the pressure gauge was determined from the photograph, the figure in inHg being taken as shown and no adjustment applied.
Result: -18 inHg
